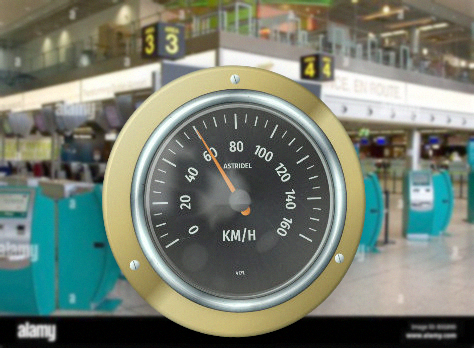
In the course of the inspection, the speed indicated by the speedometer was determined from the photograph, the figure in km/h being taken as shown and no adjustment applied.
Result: 60 km/h
